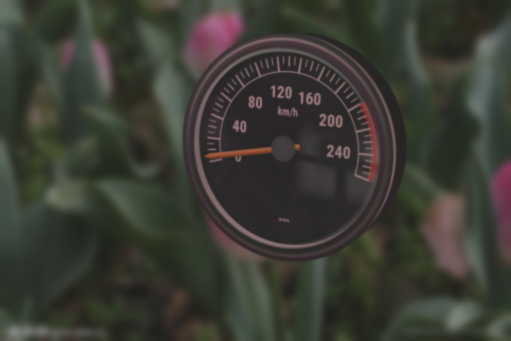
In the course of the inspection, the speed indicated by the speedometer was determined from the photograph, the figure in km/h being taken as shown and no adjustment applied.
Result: 5 km/h
